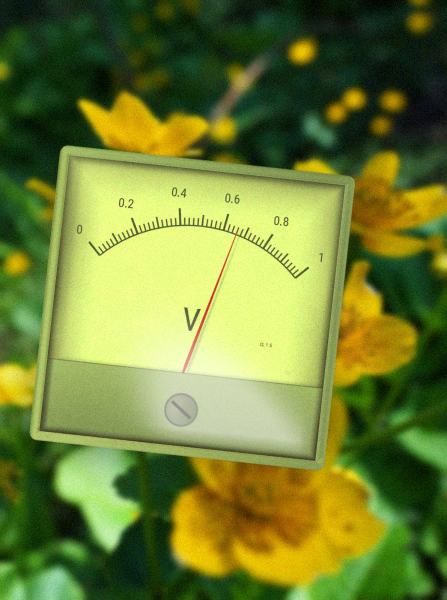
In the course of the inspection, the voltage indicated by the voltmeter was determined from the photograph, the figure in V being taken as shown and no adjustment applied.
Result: 0.66 V
